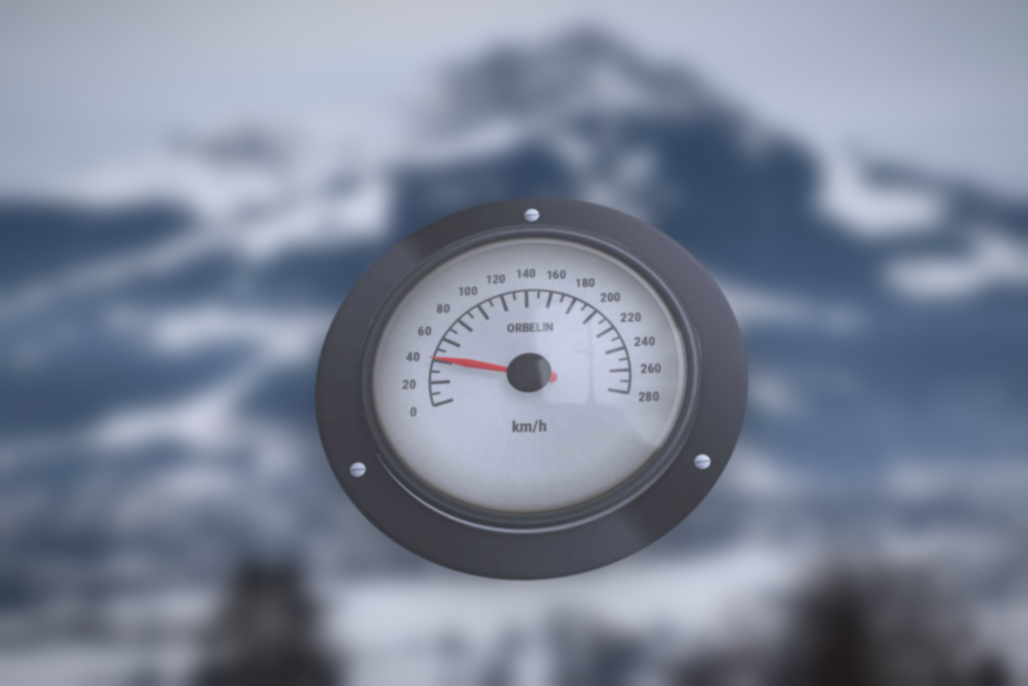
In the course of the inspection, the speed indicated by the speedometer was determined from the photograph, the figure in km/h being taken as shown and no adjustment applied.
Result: 40 km/h
